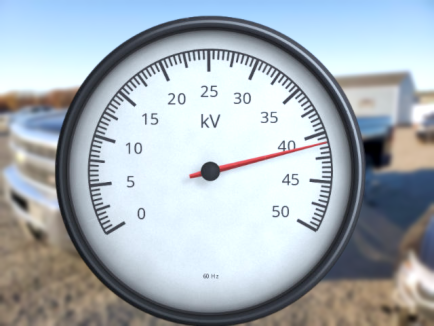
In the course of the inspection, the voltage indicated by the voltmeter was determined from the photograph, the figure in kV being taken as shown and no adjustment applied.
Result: 41 kV
